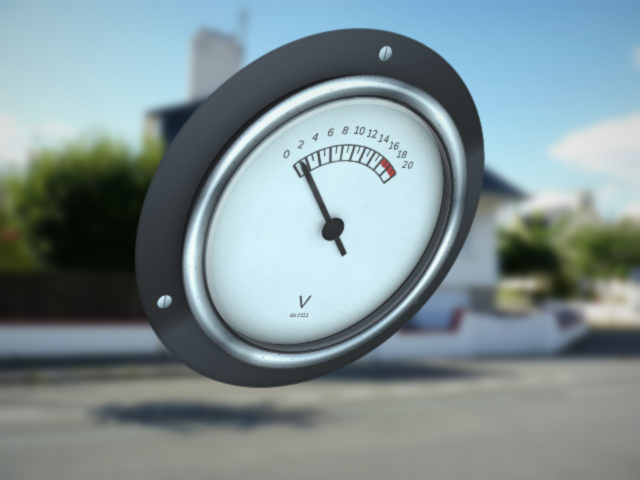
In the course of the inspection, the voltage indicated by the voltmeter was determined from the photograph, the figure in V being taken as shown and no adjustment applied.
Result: 1 V
